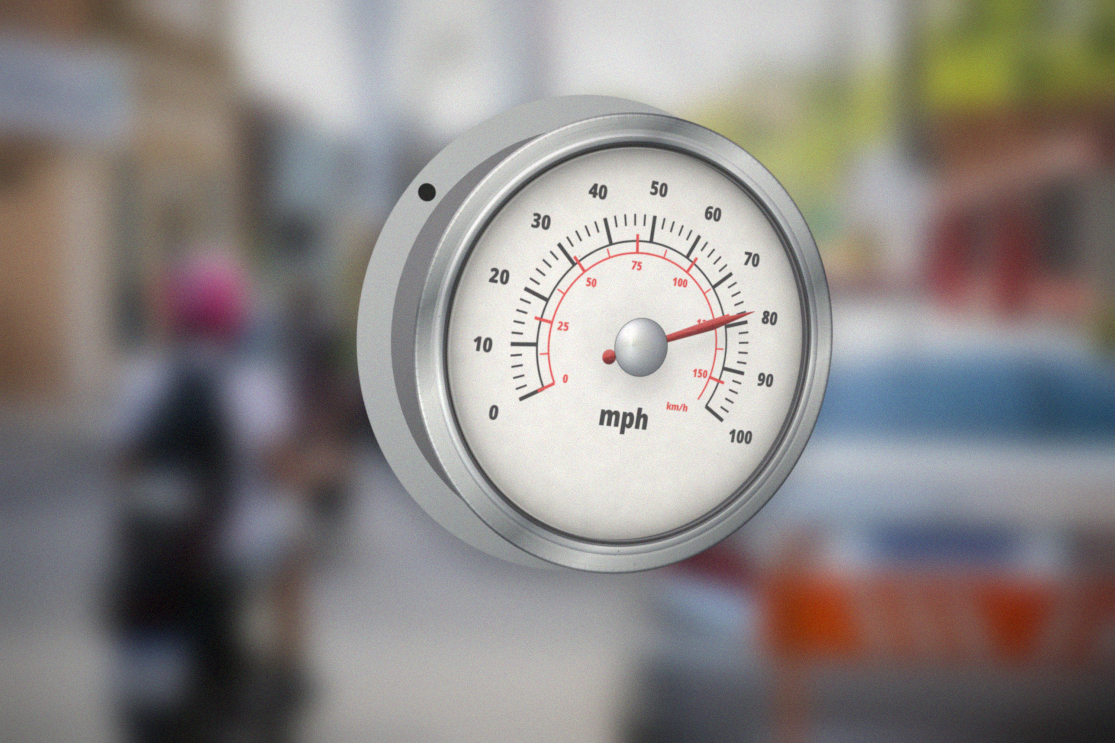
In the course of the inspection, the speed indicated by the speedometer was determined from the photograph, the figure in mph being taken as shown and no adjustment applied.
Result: 78 mph
